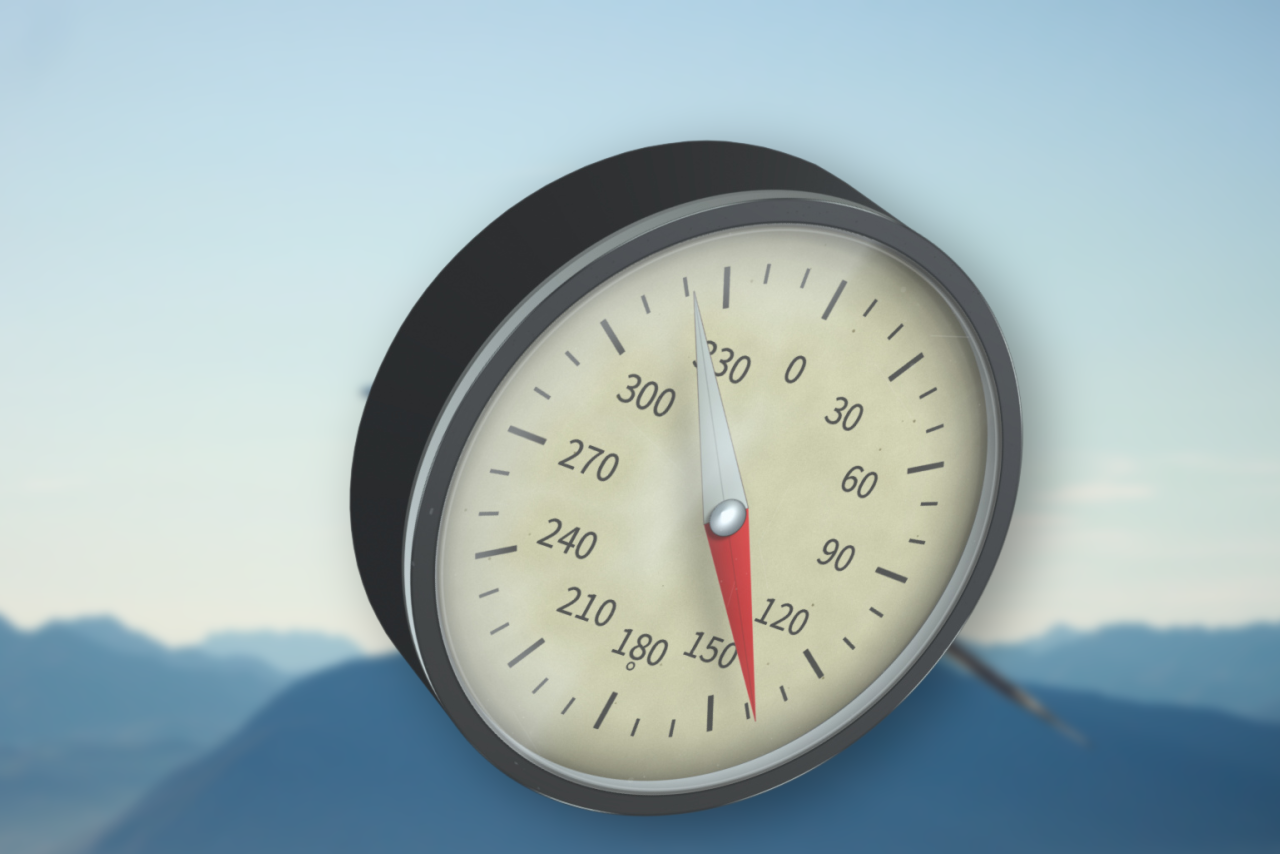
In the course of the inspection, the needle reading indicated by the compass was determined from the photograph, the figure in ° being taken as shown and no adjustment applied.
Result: 140 °
